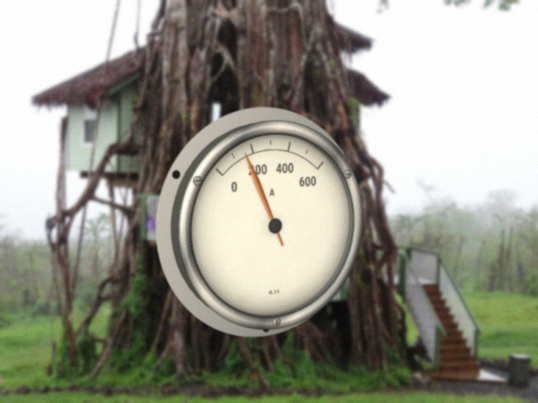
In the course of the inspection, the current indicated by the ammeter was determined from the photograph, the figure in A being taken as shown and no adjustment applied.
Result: 150 A
